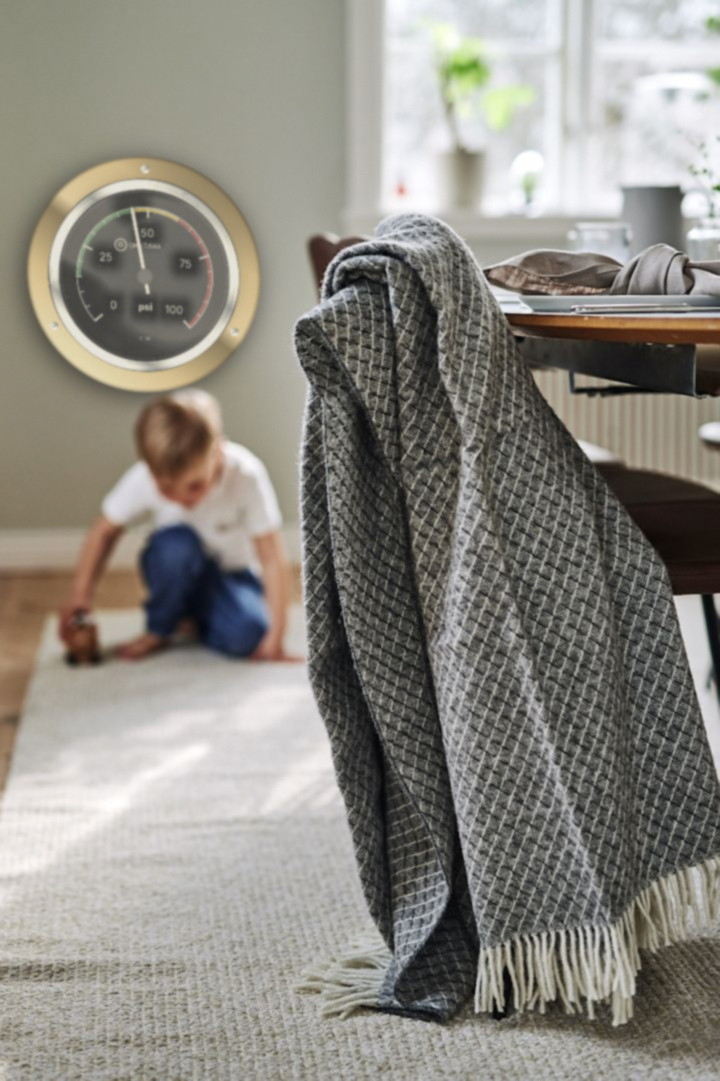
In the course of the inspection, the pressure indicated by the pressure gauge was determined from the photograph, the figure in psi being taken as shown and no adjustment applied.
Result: 45 psi
